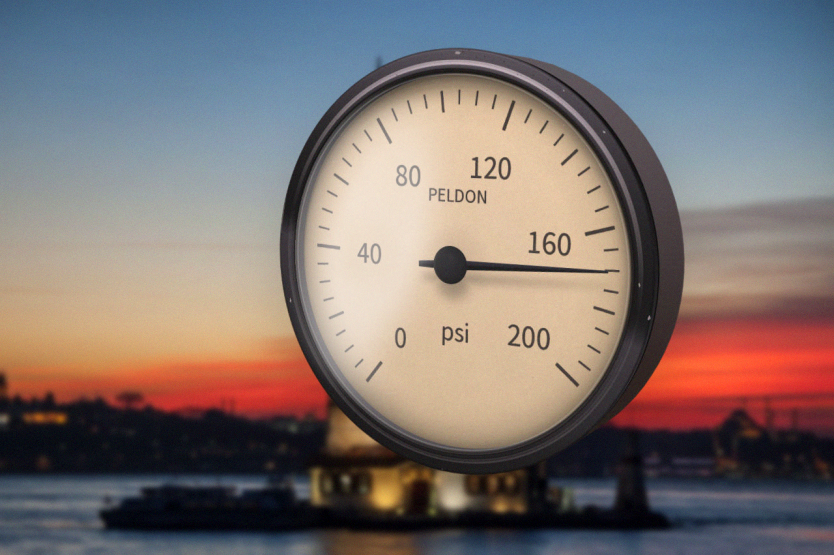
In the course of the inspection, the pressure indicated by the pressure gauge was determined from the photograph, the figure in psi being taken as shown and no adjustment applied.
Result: 170 psi
